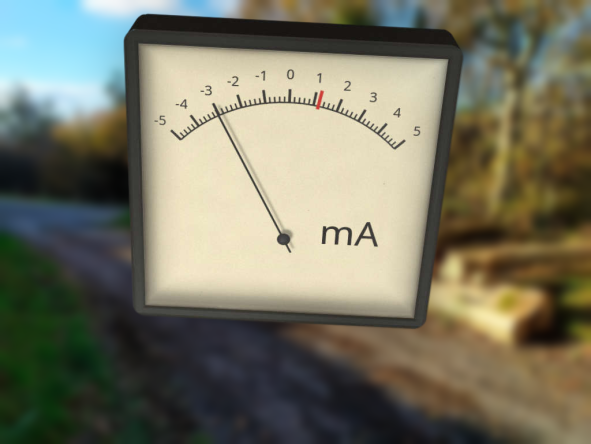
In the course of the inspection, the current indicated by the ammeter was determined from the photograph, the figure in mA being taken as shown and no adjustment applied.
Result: -3 mA
